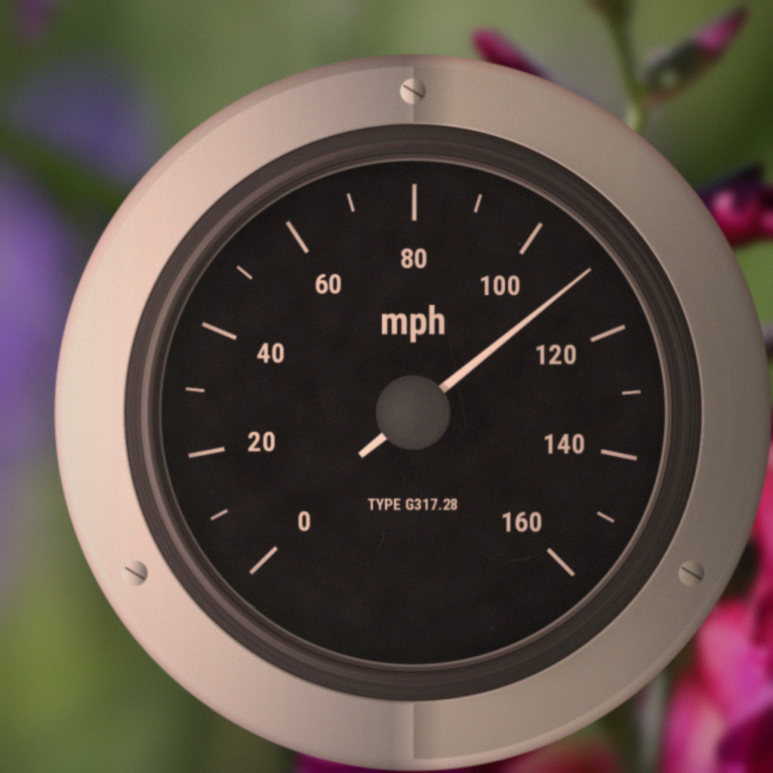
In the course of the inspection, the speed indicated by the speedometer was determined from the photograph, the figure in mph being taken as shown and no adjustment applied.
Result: 110 mph
